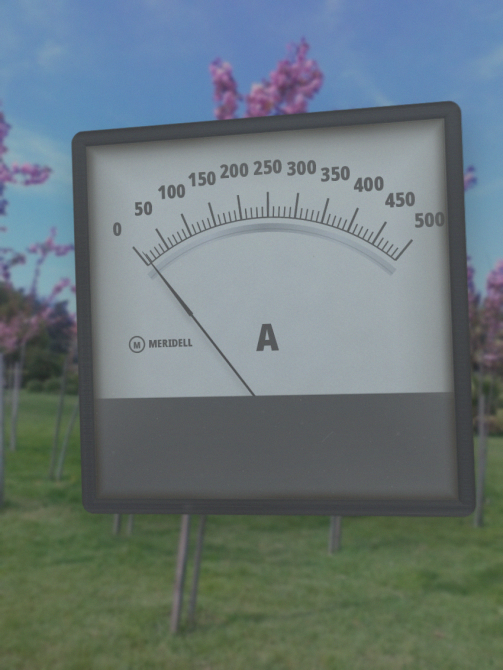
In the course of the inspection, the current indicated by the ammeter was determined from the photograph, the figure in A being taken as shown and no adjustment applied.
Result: 10 A
